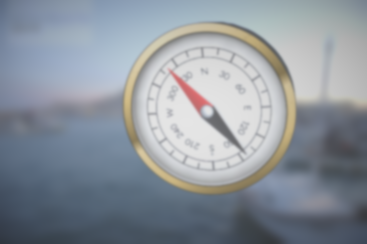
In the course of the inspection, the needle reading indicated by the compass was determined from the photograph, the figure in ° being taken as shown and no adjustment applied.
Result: 322.5 °
